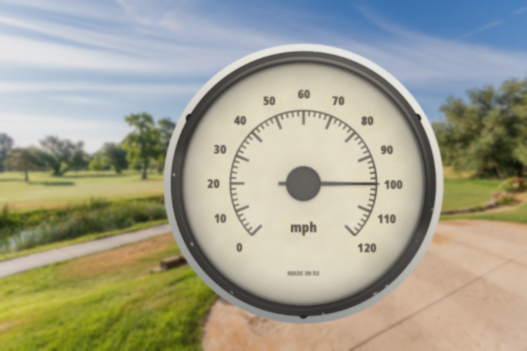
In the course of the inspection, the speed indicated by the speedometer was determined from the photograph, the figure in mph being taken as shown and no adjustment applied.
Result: 100 mph
